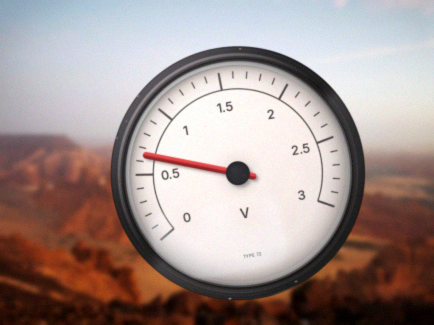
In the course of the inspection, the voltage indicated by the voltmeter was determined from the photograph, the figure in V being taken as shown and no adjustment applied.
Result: 0.65 V
